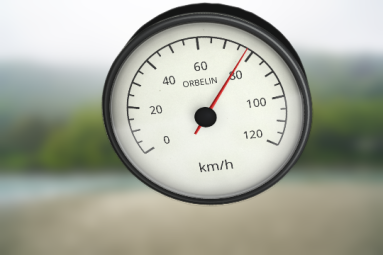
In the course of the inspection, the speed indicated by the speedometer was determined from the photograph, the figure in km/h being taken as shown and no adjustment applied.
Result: 77.5 km/h
